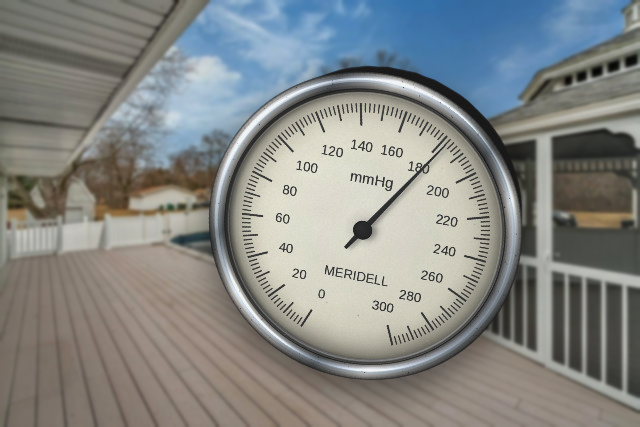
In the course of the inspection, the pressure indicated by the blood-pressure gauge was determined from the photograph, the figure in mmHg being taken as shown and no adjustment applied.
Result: 182 mmHg
